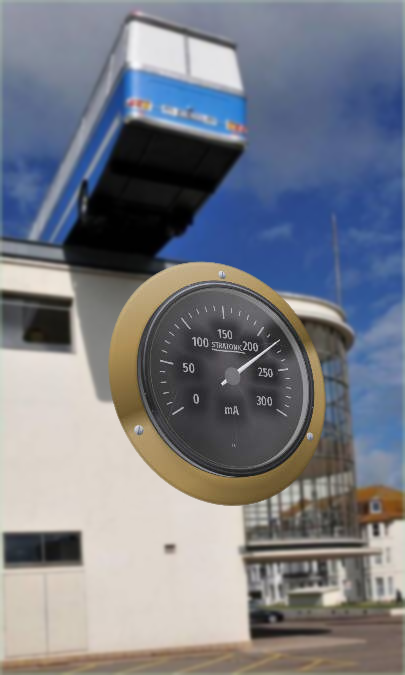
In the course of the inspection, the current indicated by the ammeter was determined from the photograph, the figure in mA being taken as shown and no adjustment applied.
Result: 220 mA
